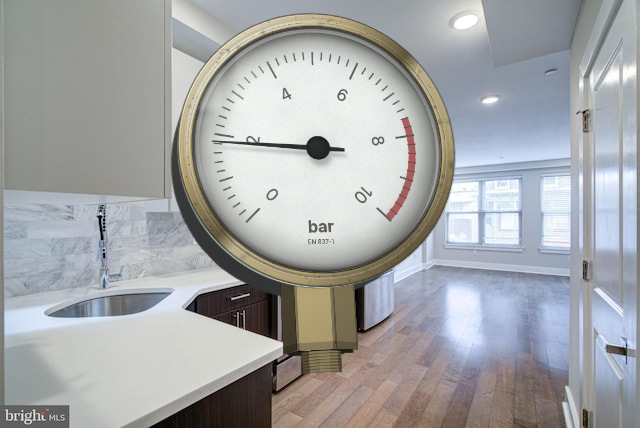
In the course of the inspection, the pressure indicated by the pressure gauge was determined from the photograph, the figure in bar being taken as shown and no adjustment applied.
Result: 1.8 bar
